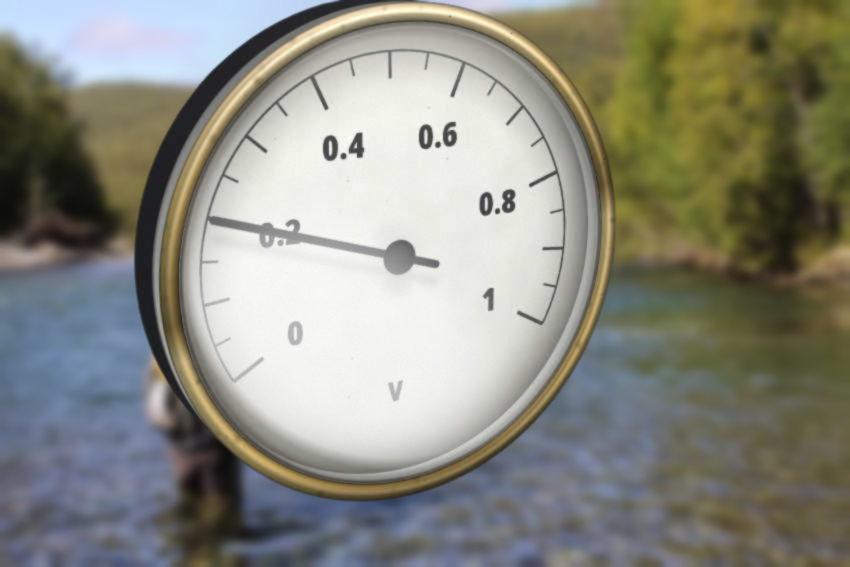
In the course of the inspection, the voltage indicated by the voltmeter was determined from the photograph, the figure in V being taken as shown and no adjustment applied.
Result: 0.2 V
